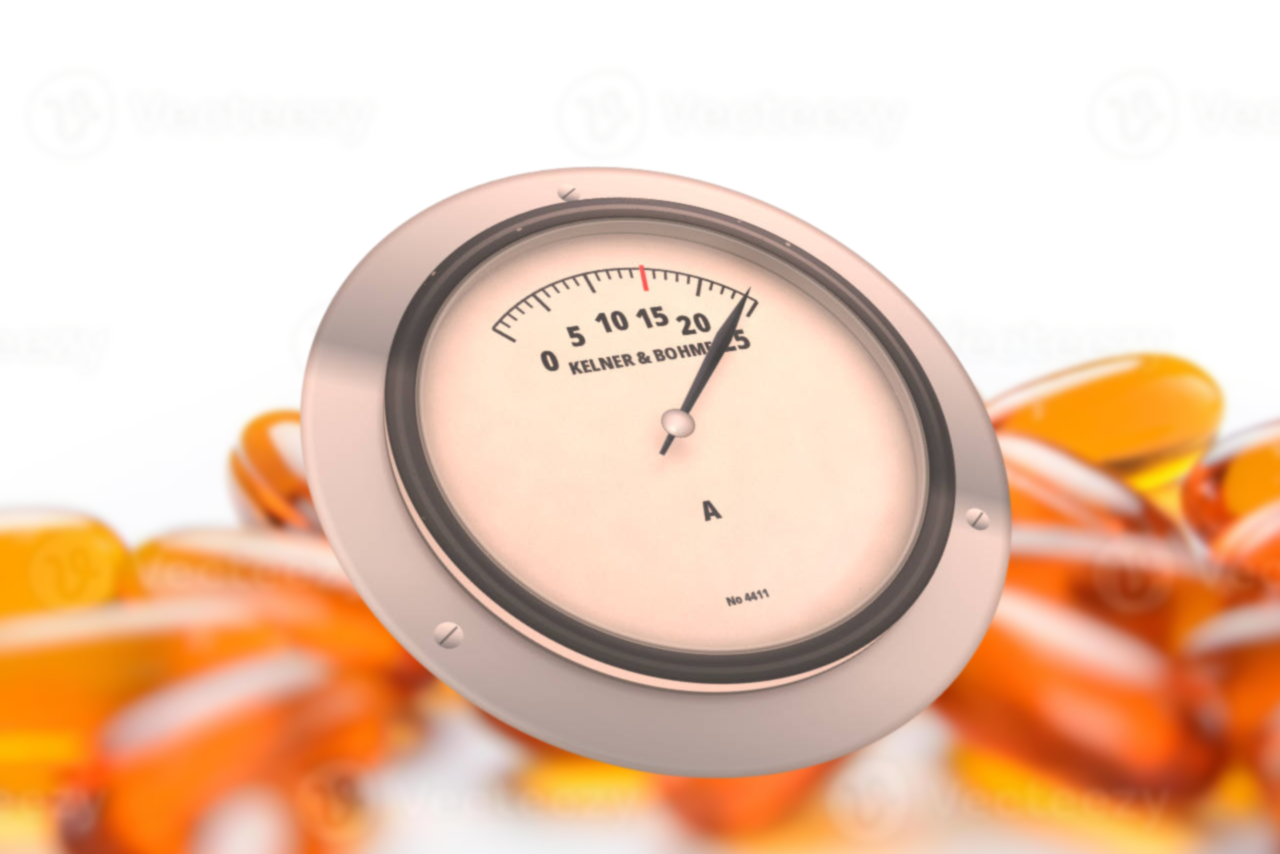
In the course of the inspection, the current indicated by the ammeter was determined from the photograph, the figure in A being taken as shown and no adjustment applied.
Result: 24 A
